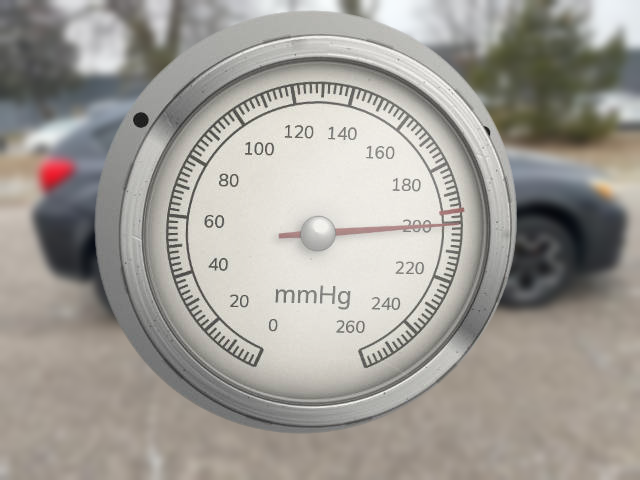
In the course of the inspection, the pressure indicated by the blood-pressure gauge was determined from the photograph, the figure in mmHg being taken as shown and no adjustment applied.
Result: 200 mmHg
